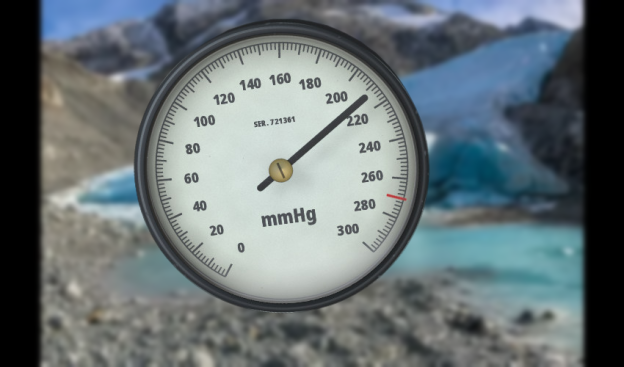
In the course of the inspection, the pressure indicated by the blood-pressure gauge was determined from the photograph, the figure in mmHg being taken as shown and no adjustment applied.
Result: 212 mmHg
